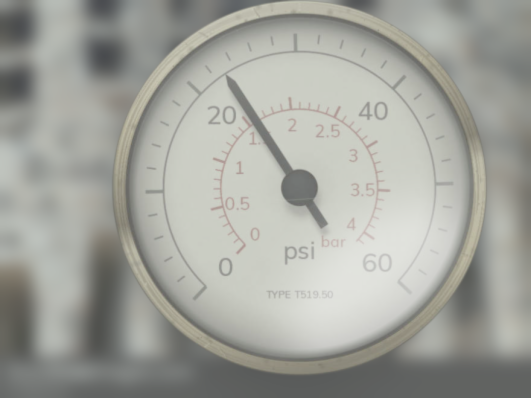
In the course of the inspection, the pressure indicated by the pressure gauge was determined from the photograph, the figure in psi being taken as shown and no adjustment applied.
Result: 23 psi
